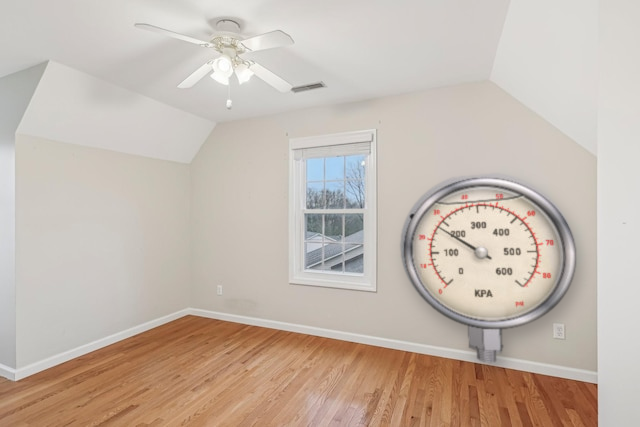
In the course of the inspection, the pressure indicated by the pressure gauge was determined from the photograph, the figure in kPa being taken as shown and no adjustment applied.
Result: 180 kPa
